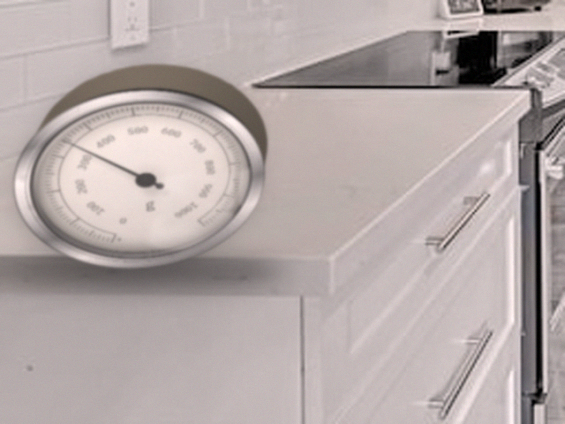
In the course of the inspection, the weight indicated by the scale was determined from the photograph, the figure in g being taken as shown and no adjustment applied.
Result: 350 g
